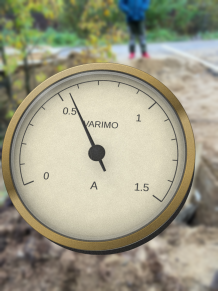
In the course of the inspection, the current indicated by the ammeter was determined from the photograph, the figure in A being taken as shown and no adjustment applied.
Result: 0.55 A
